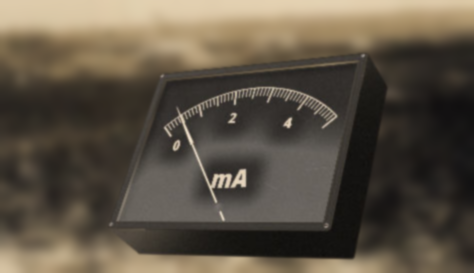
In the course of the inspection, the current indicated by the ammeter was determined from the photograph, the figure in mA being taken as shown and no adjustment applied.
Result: 0.5 mA
